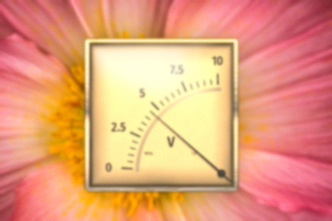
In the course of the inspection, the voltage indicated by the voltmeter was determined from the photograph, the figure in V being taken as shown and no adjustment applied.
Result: 4.5 V
